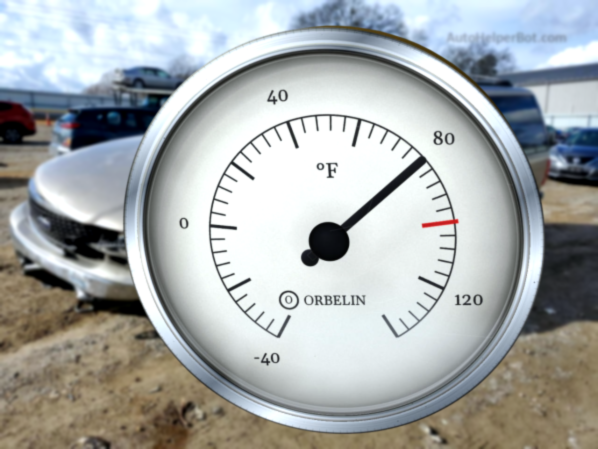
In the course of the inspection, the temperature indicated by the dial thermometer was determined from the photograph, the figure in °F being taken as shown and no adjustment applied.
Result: 80 °F
